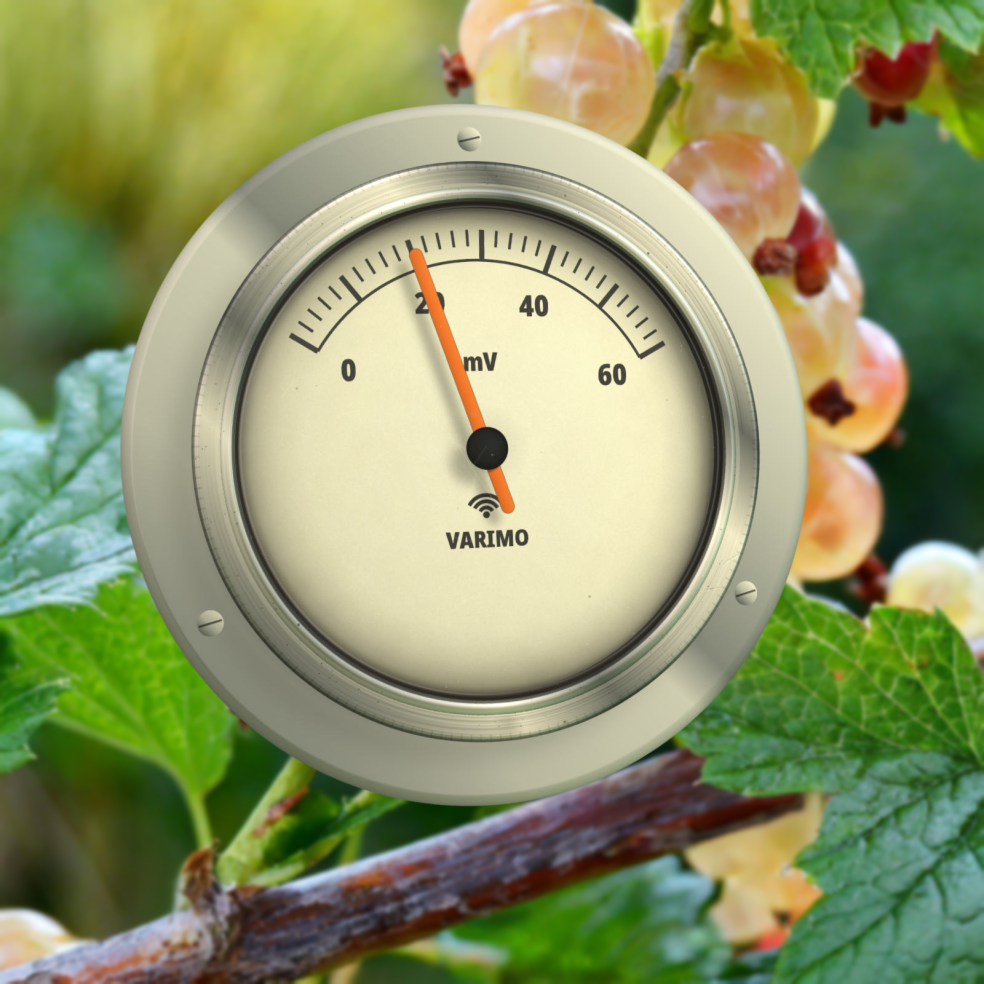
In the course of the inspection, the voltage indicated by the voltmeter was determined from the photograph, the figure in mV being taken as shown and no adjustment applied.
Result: 20 mV
